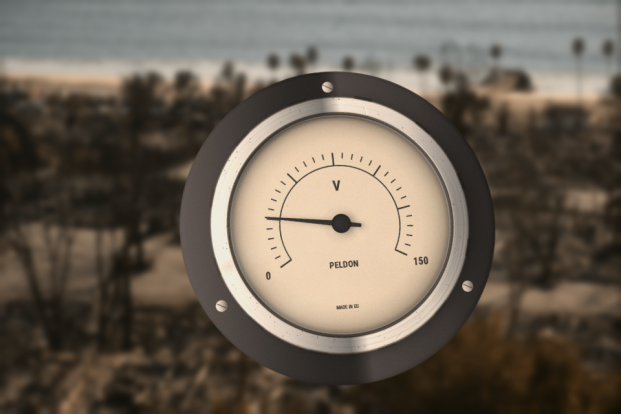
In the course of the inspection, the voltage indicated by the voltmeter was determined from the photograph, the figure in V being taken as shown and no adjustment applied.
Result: 25 V
